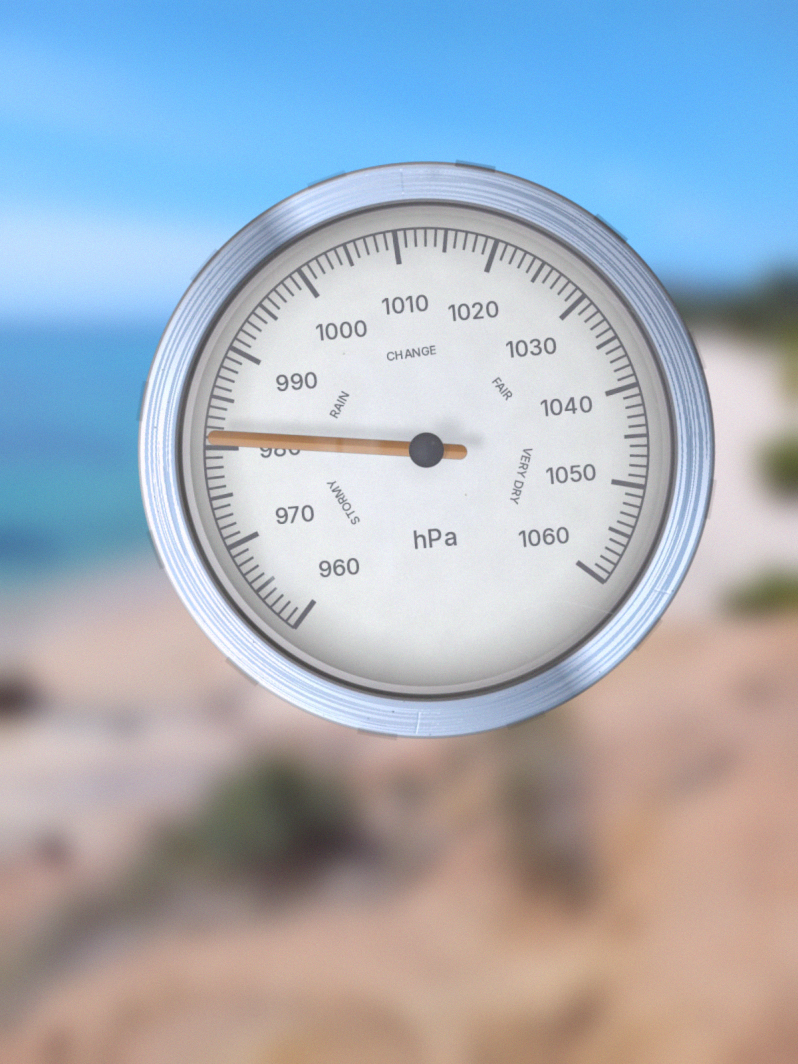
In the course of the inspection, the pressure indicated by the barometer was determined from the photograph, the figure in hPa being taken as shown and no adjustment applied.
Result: 981 hPa
